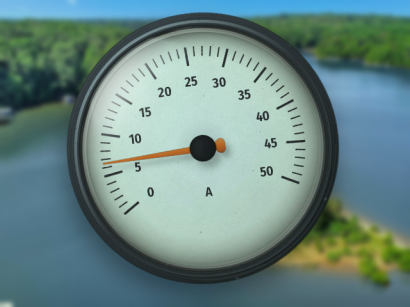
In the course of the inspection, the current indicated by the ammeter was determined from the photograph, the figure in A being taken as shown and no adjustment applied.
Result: 6.5 A
